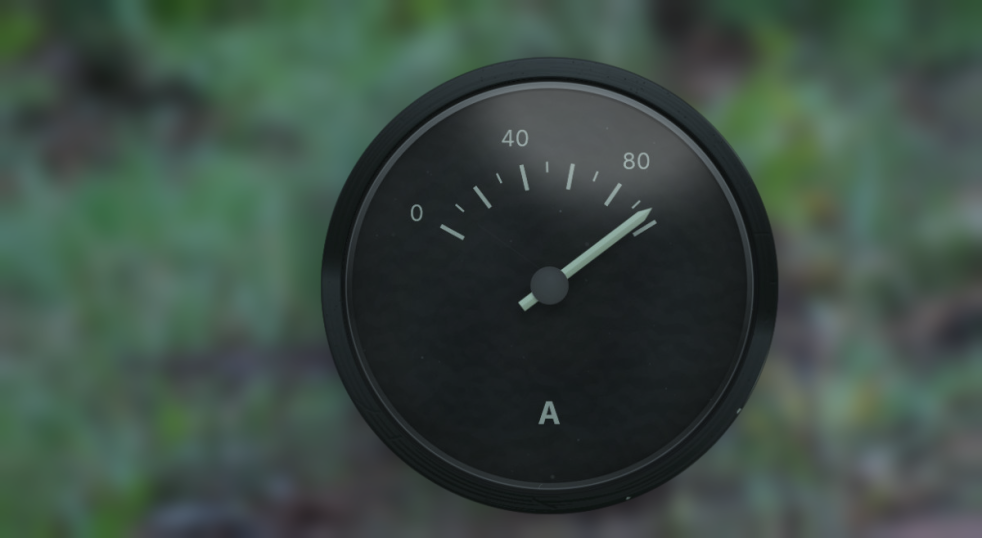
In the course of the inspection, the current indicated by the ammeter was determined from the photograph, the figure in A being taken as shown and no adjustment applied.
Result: 95 A
